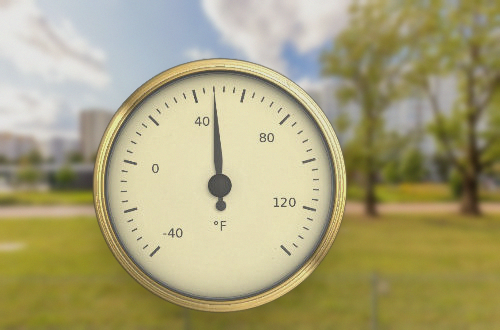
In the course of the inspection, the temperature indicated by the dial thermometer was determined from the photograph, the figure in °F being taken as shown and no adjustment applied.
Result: 48 °F
